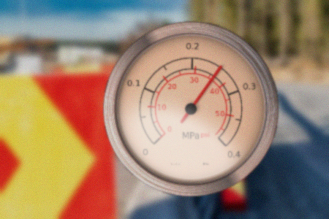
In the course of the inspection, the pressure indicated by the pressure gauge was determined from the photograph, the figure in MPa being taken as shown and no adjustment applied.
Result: 0.25 MPa
